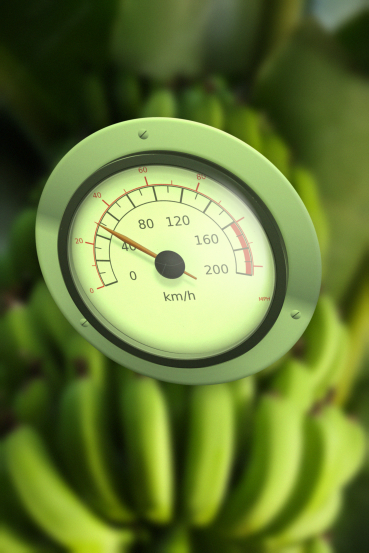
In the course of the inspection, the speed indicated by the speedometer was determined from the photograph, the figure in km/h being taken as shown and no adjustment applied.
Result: 50 km/h
